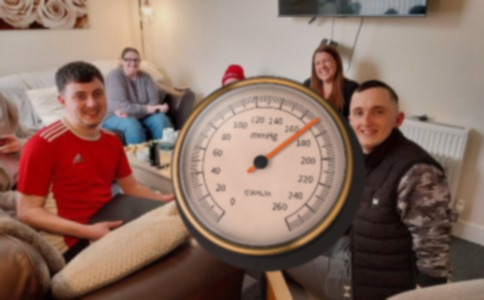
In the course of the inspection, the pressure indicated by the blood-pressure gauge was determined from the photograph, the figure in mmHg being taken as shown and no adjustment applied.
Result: 170 mmHg
